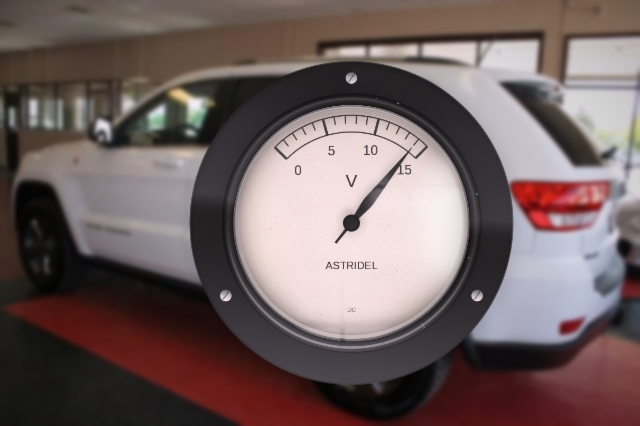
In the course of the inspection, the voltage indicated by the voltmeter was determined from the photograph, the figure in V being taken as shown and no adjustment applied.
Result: 14 V
